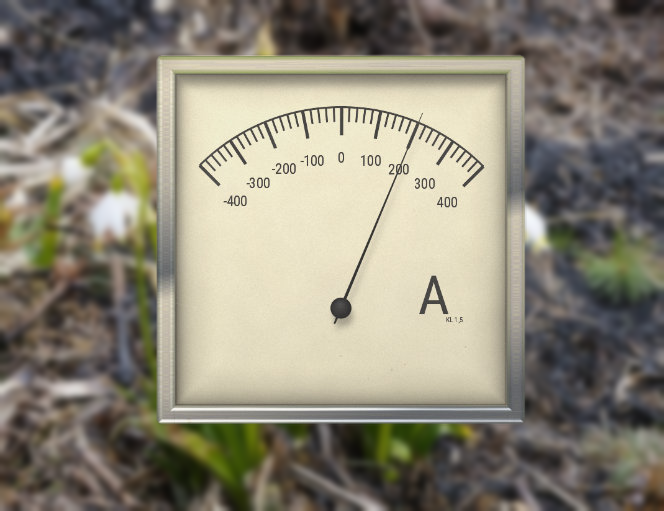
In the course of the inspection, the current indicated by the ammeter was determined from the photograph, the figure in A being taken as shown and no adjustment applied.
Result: 200 A
